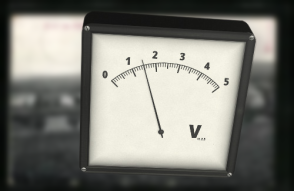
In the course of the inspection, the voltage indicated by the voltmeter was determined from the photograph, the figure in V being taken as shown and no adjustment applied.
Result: 1.5 V
